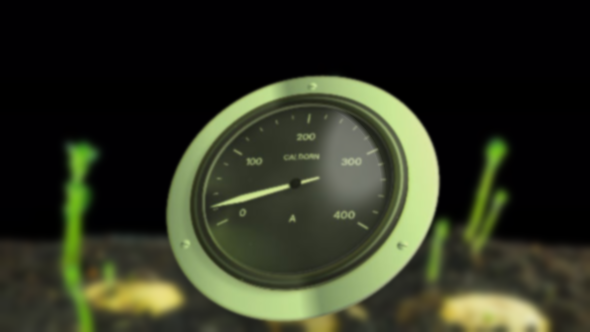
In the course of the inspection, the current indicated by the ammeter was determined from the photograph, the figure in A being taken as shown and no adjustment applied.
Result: 20 A
